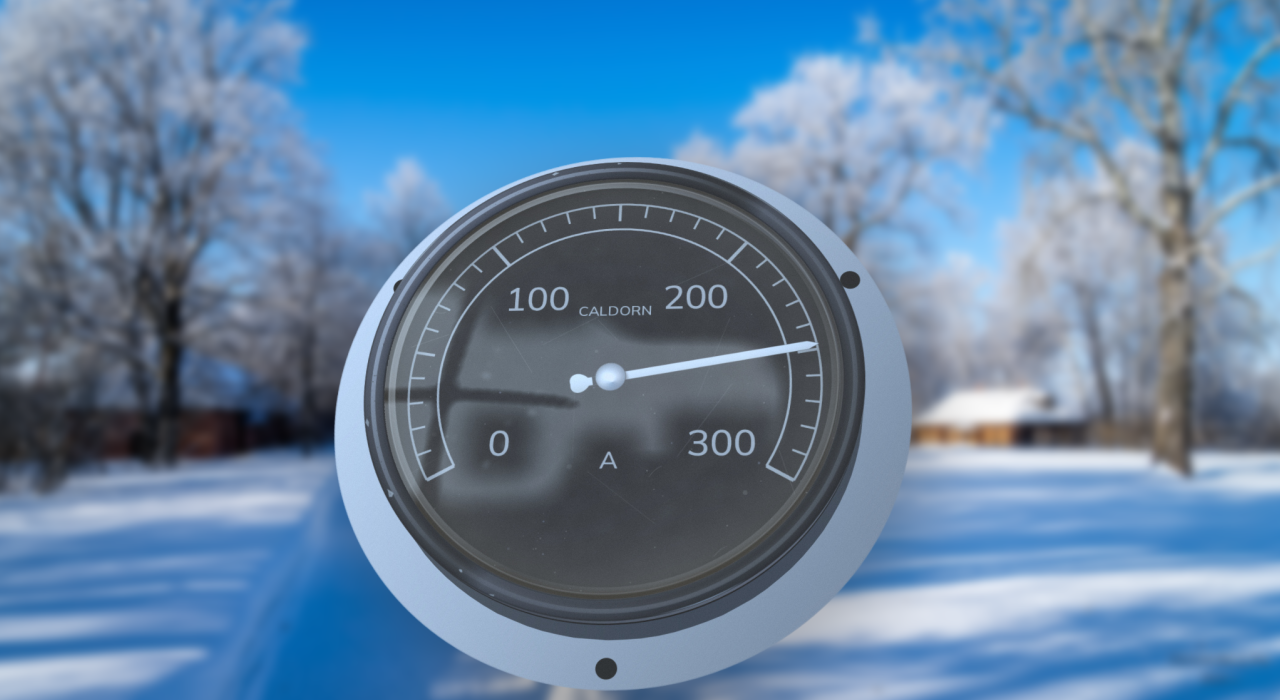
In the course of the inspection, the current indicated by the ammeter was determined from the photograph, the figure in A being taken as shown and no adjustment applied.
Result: 250 A
